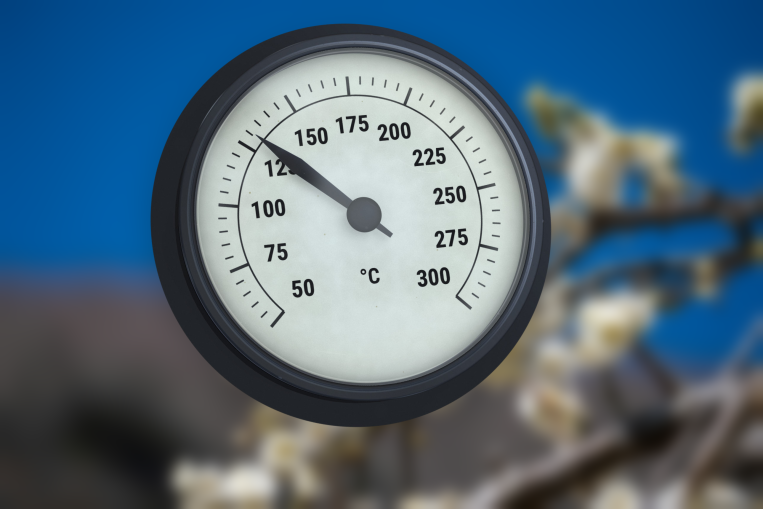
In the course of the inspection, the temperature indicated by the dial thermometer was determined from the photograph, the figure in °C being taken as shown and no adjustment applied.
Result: 130 °C
